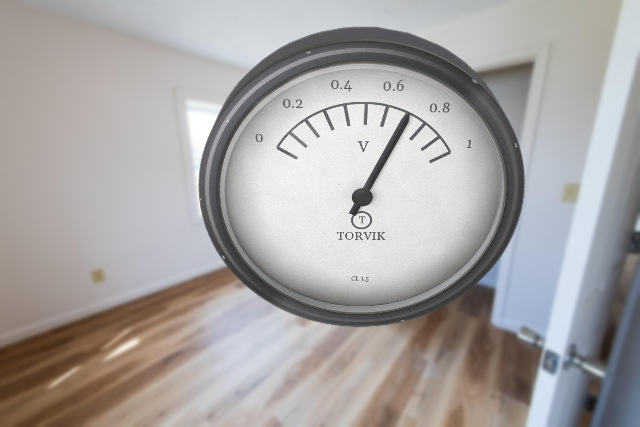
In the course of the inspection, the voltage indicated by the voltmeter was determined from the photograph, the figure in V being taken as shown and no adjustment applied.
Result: 0.7 V
